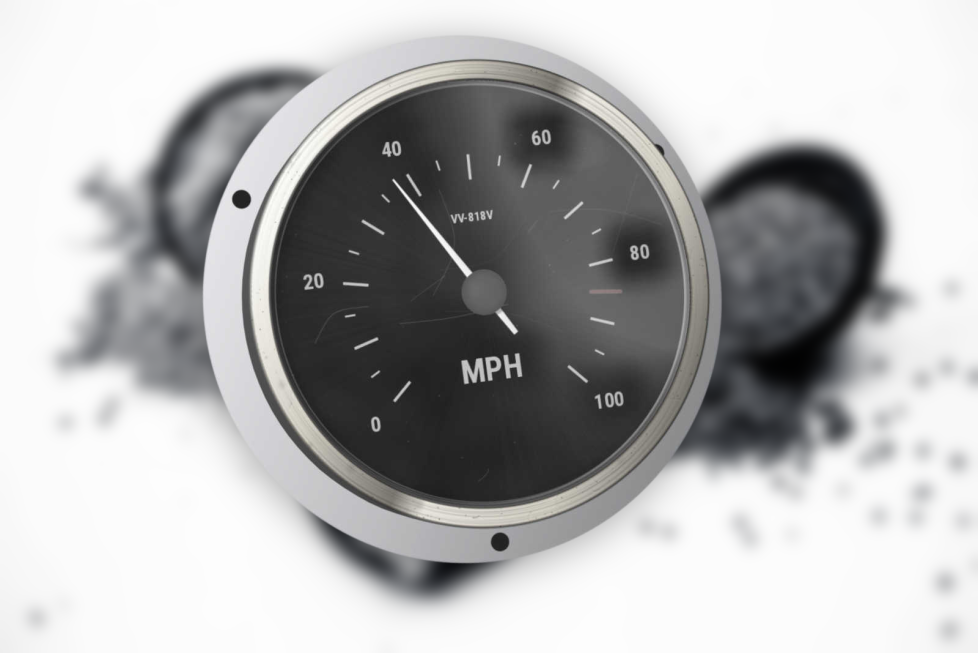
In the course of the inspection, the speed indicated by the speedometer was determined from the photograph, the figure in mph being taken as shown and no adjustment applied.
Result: 37.5 mph
